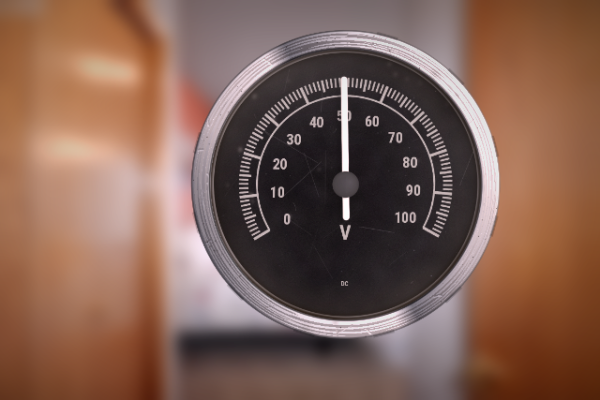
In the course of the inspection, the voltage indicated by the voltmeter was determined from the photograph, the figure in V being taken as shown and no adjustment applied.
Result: 50 V
